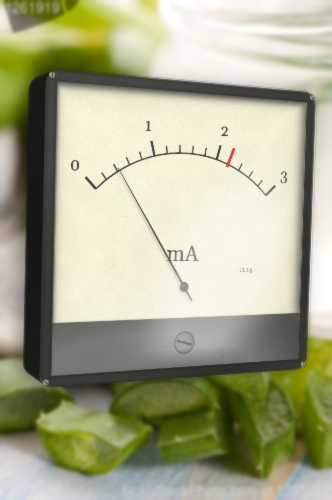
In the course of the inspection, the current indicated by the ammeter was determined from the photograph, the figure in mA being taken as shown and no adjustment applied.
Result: 0.4 mA
